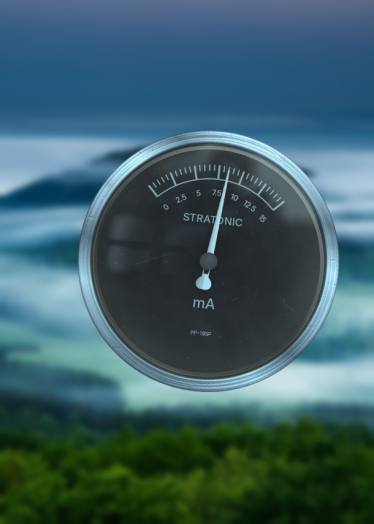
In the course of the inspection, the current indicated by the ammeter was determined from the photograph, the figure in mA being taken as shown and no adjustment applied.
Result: 8.5 mA
